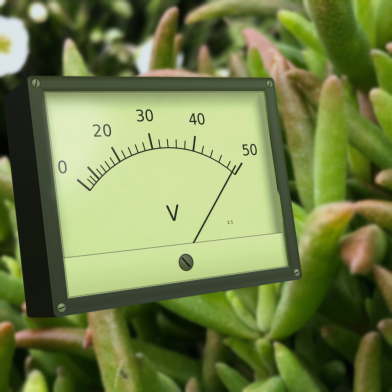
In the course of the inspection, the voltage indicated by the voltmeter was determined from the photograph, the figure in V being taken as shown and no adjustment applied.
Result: 49 V
